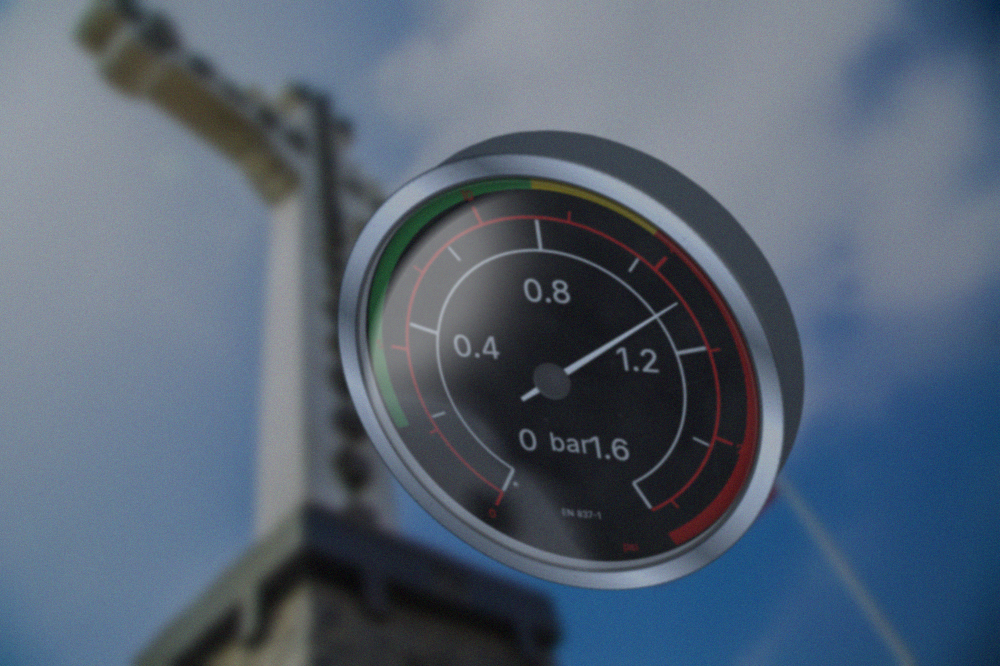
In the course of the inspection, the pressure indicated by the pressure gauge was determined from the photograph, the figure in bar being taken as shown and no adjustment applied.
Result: 1.1 bar
